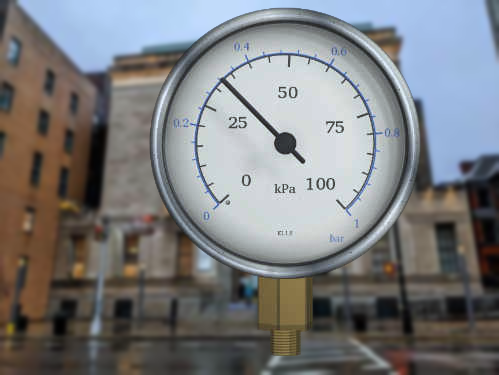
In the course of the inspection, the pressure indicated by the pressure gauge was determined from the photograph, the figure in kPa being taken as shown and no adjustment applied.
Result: 32.5 kPa
